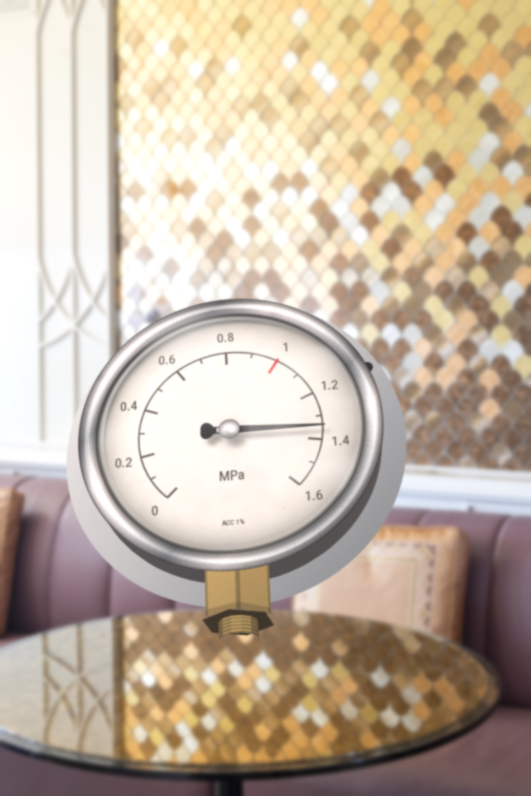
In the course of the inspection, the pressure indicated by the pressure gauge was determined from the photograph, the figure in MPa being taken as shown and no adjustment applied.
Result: 1.35 MPa
